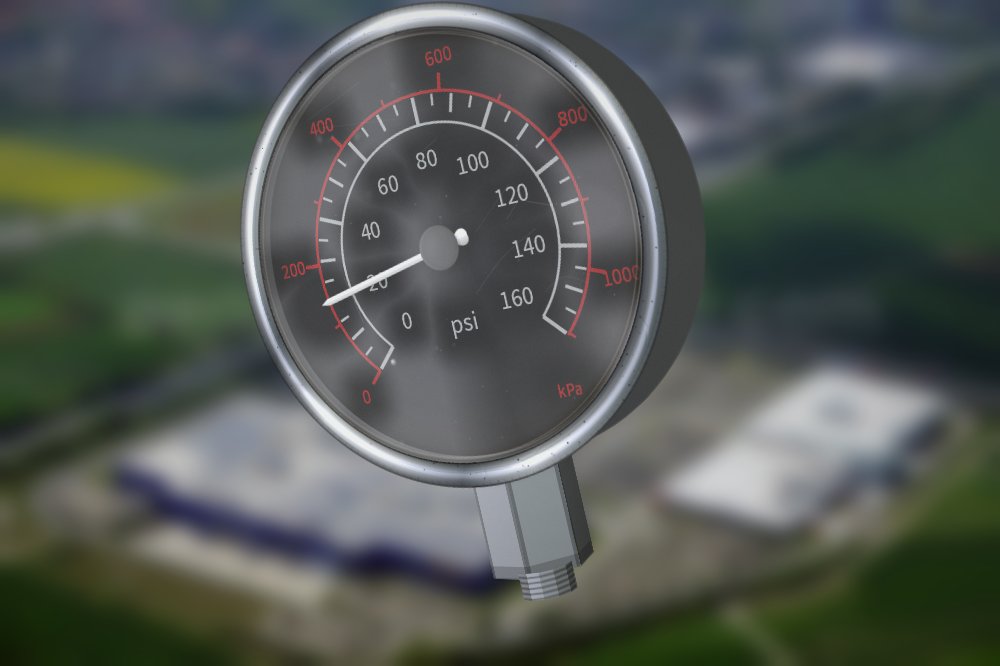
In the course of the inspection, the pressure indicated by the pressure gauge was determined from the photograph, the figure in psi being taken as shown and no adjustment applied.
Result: 20 psi
